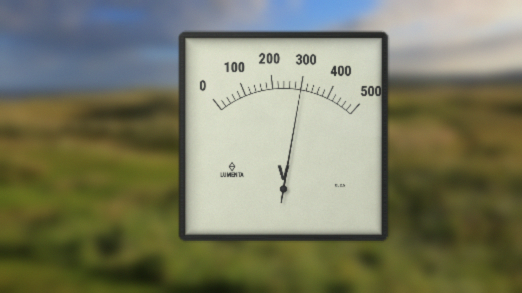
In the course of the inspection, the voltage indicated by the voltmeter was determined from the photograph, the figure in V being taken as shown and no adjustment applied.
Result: 300 V
